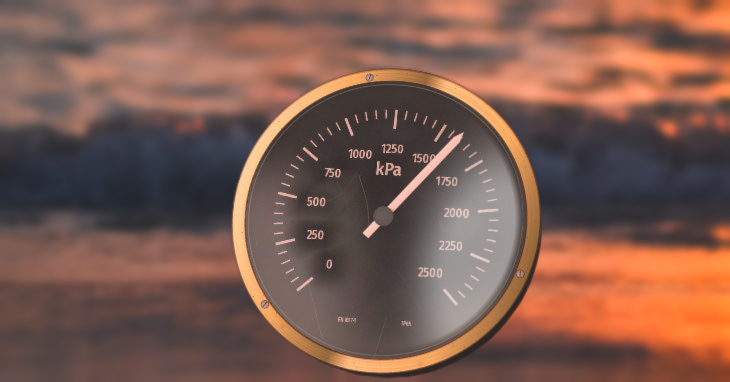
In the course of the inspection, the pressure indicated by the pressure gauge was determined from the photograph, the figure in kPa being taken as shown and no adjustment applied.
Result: 1600 kPa
